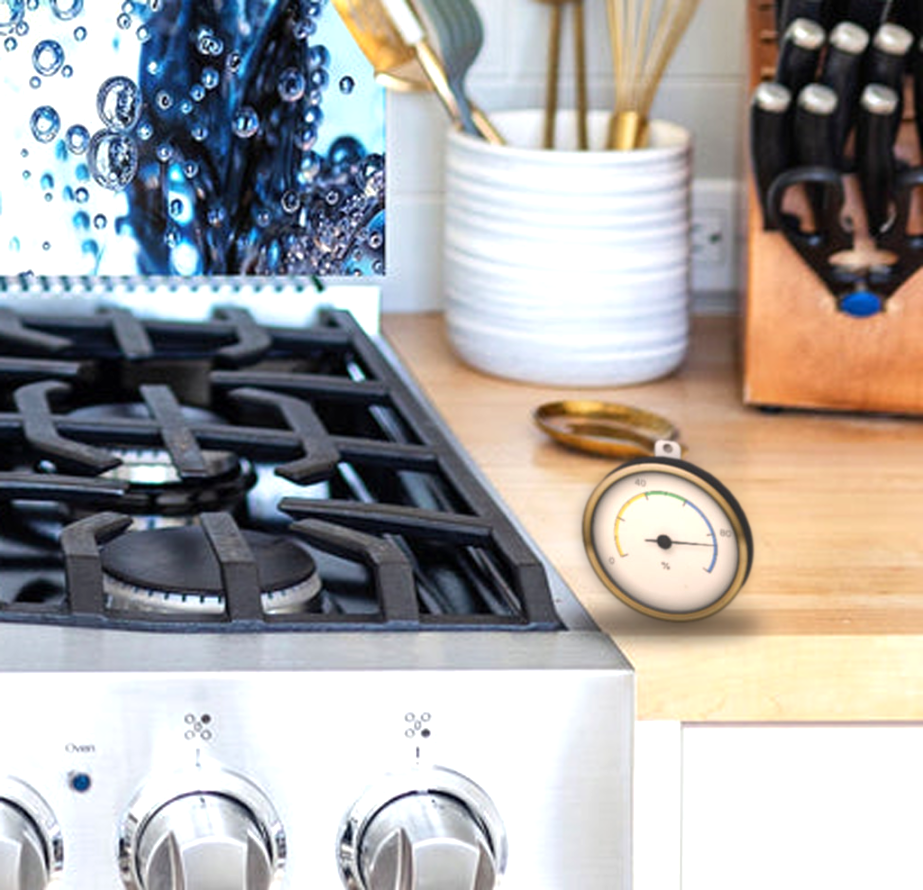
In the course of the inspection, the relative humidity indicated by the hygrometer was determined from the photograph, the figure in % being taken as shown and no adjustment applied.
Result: 85 %
